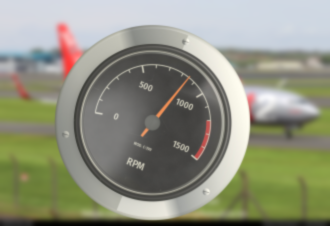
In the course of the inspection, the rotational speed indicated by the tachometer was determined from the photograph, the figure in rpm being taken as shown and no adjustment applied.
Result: 850 rpm
